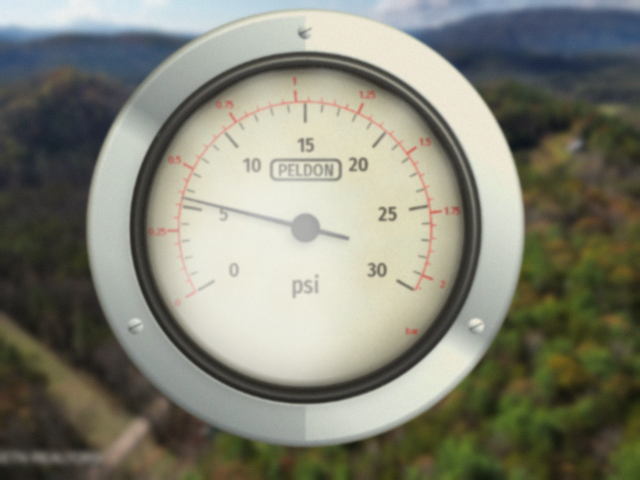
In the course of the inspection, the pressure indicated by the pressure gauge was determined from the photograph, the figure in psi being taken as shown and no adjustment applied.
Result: 5.5 psi
